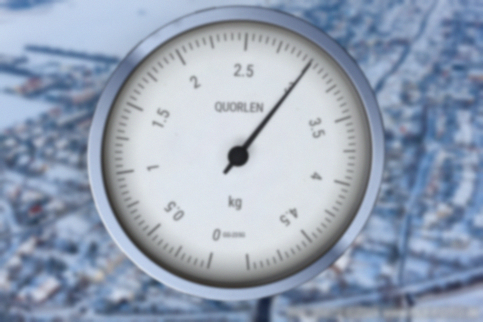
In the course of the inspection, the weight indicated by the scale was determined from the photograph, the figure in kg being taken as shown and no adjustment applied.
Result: 3 kg
